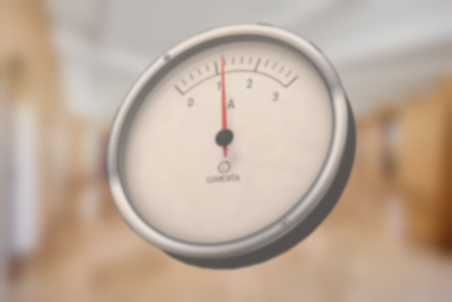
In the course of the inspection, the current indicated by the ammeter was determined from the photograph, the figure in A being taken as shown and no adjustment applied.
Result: 1.2 A
